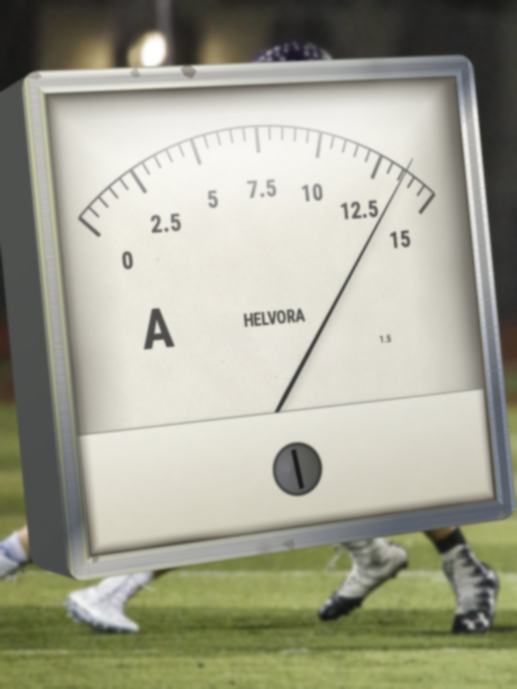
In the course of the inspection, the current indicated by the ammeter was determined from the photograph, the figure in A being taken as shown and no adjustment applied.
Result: 13.5 A
